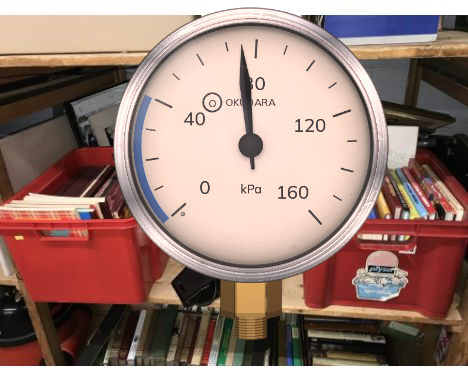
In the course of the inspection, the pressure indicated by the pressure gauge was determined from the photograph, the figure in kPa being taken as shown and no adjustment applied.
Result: 75 kPa
